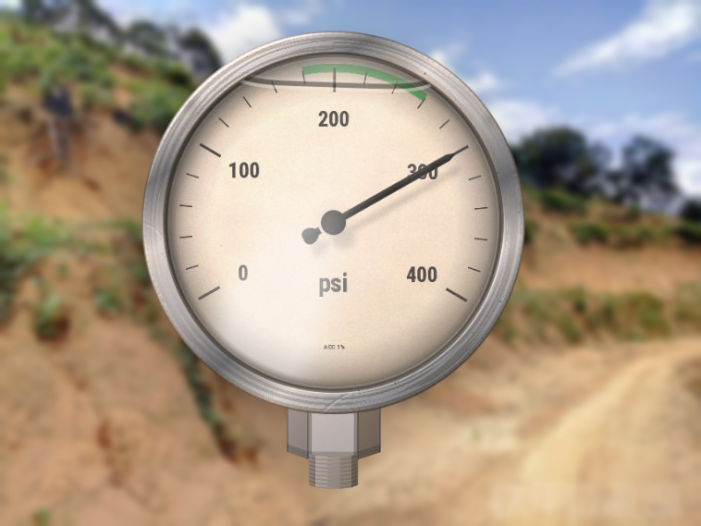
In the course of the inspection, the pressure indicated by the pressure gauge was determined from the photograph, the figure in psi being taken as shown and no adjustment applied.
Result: 300 psi
